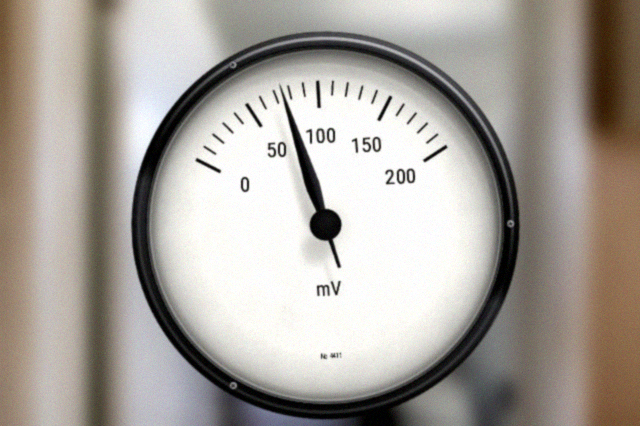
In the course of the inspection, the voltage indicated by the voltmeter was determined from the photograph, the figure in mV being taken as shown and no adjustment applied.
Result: 75 mV
